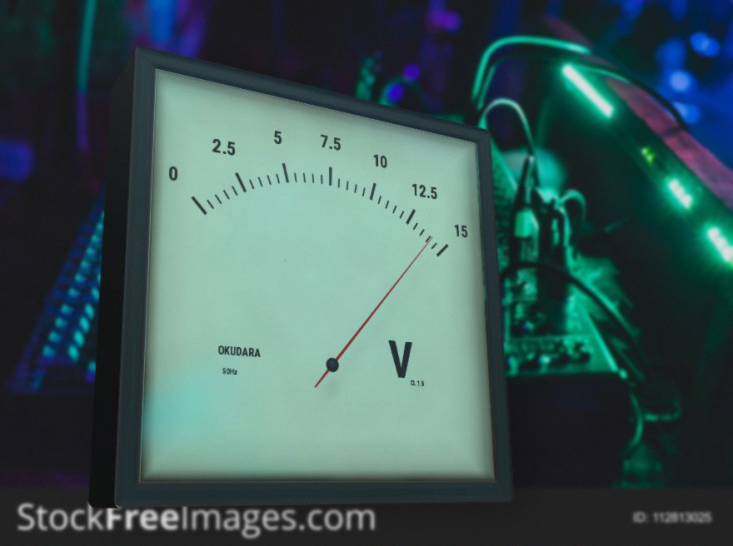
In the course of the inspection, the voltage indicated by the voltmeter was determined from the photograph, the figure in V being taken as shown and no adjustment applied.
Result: 14 V
